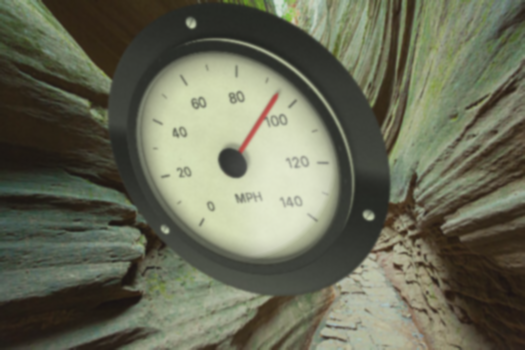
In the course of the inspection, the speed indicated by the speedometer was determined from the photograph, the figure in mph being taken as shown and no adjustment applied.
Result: 95 mph
